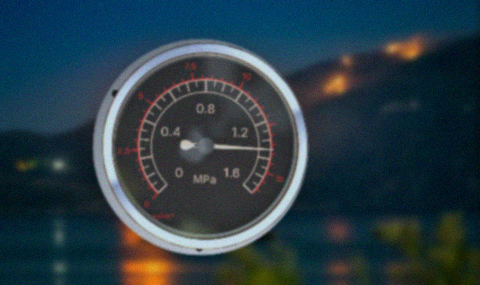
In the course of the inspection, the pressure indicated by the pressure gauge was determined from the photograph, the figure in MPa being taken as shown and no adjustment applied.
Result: 1.35 MPa
